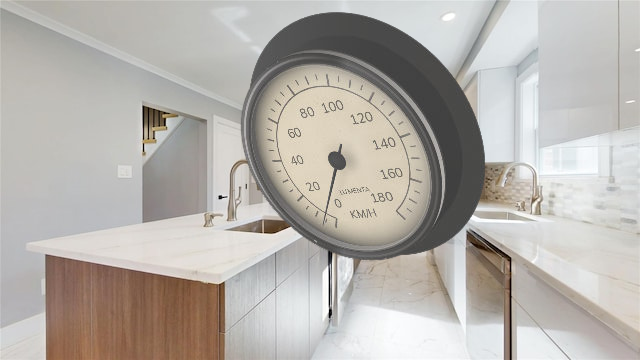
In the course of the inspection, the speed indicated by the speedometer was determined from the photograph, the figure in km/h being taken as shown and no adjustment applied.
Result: 5 km/h
